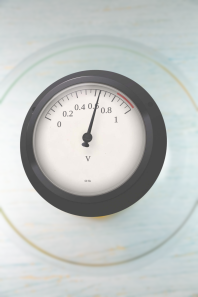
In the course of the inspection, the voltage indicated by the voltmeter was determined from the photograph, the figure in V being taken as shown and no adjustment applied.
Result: 0.65 V
